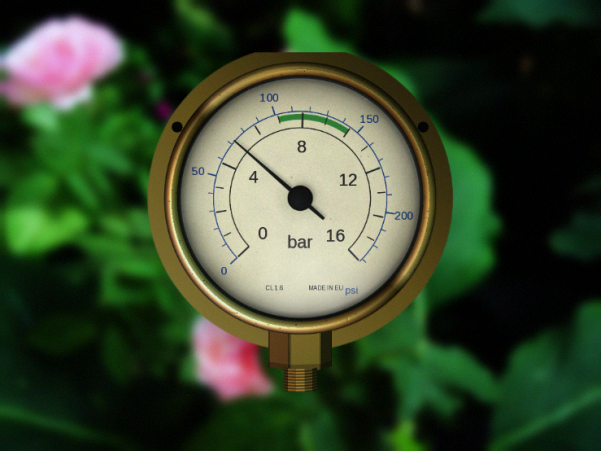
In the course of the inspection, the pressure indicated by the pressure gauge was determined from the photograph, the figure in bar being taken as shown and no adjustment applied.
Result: 5 bar
